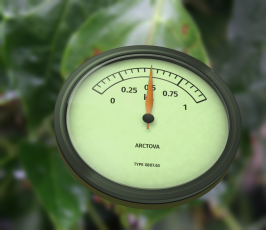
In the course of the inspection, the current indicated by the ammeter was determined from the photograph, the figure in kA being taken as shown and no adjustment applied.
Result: 0.5 kA
